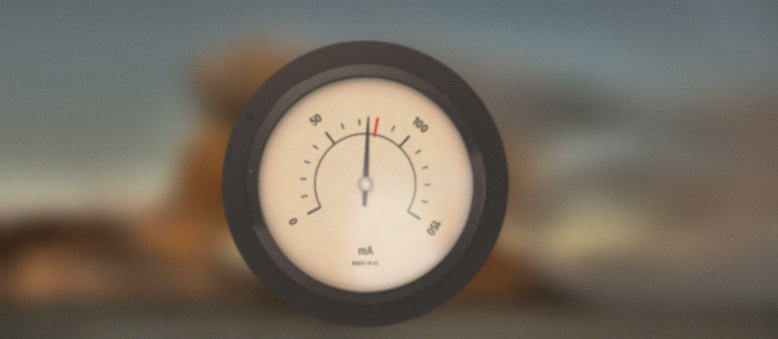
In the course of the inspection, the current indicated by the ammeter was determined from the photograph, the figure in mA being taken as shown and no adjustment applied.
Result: 75 mA
